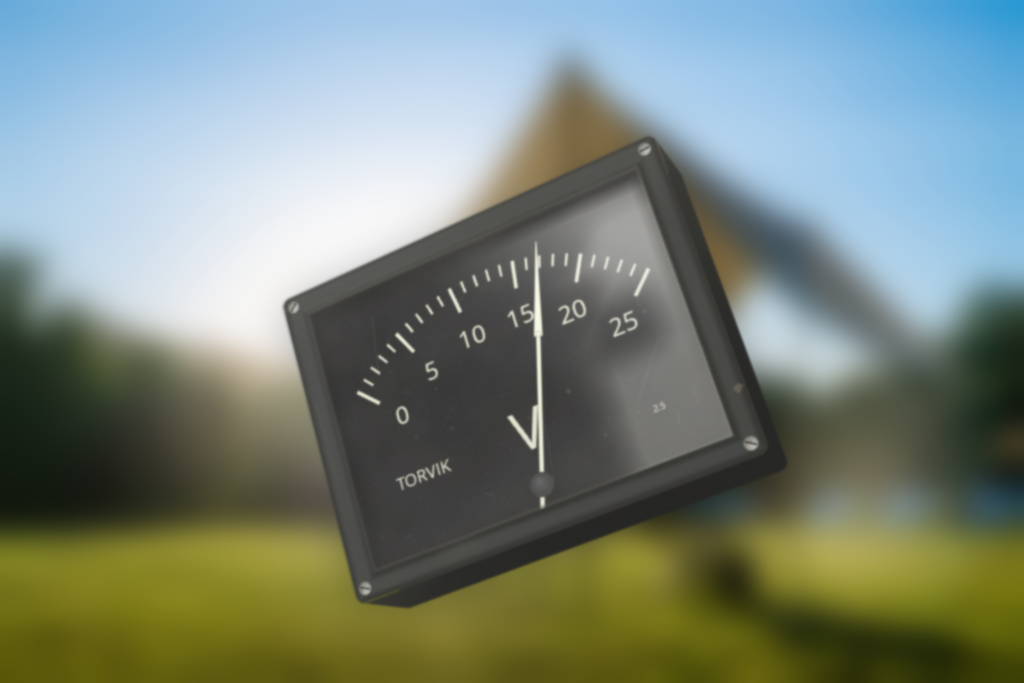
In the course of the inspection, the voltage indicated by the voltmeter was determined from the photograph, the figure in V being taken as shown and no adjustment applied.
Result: 17 V
